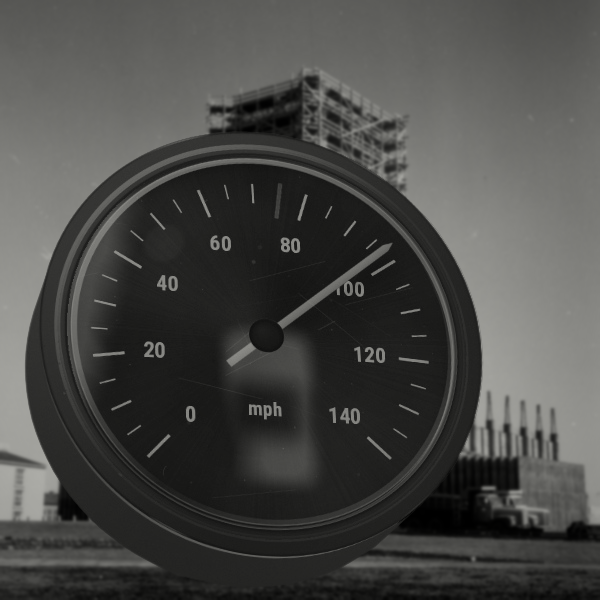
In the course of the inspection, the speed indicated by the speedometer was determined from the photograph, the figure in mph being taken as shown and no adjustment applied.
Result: 97.5 mph
